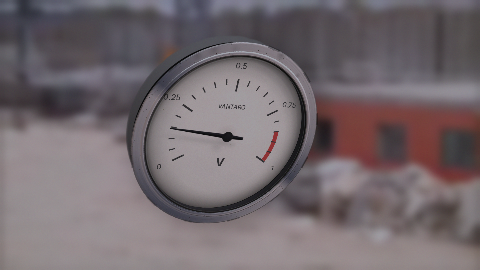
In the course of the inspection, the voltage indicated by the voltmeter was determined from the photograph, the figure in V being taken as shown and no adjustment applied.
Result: 0.15 V
